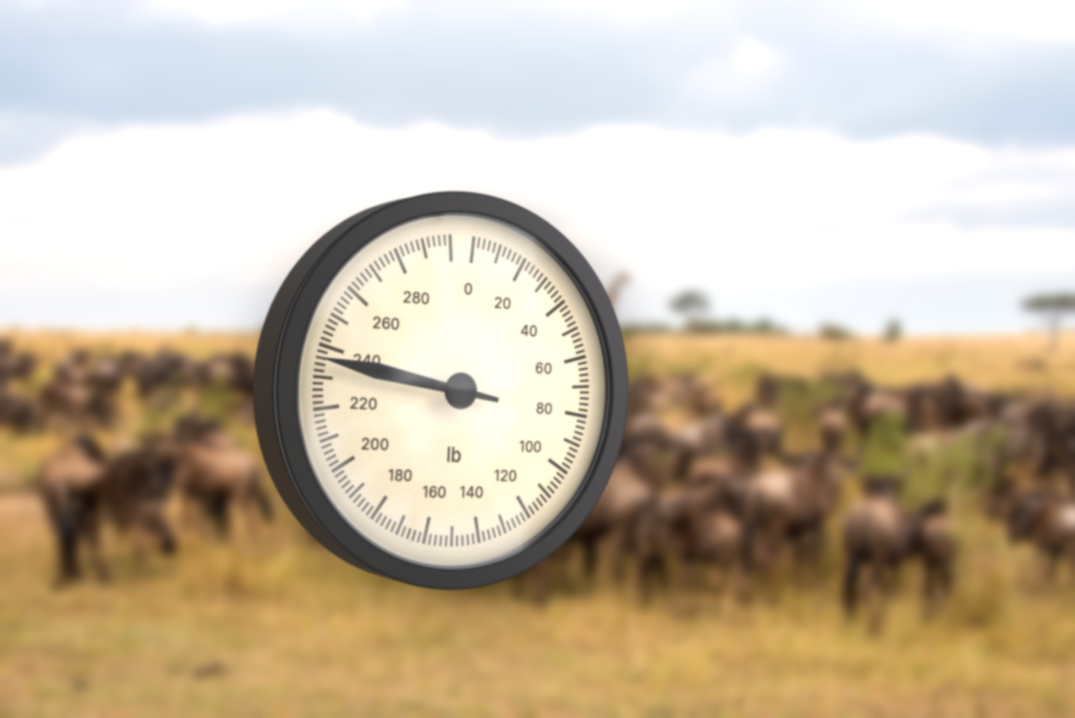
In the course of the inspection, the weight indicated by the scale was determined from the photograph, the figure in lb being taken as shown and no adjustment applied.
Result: 236 lb
